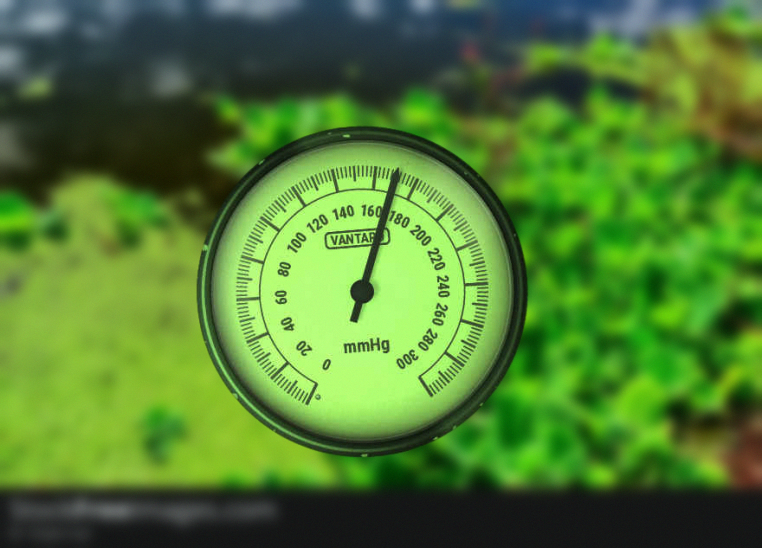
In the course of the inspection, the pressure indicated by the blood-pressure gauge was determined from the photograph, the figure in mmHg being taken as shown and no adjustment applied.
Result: 170 mmHg
